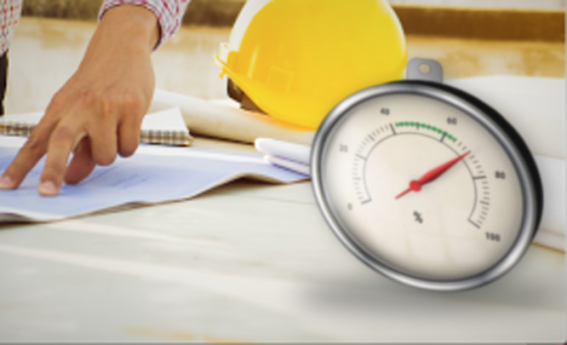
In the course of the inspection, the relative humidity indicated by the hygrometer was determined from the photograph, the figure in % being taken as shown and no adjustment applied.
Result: 70 %
